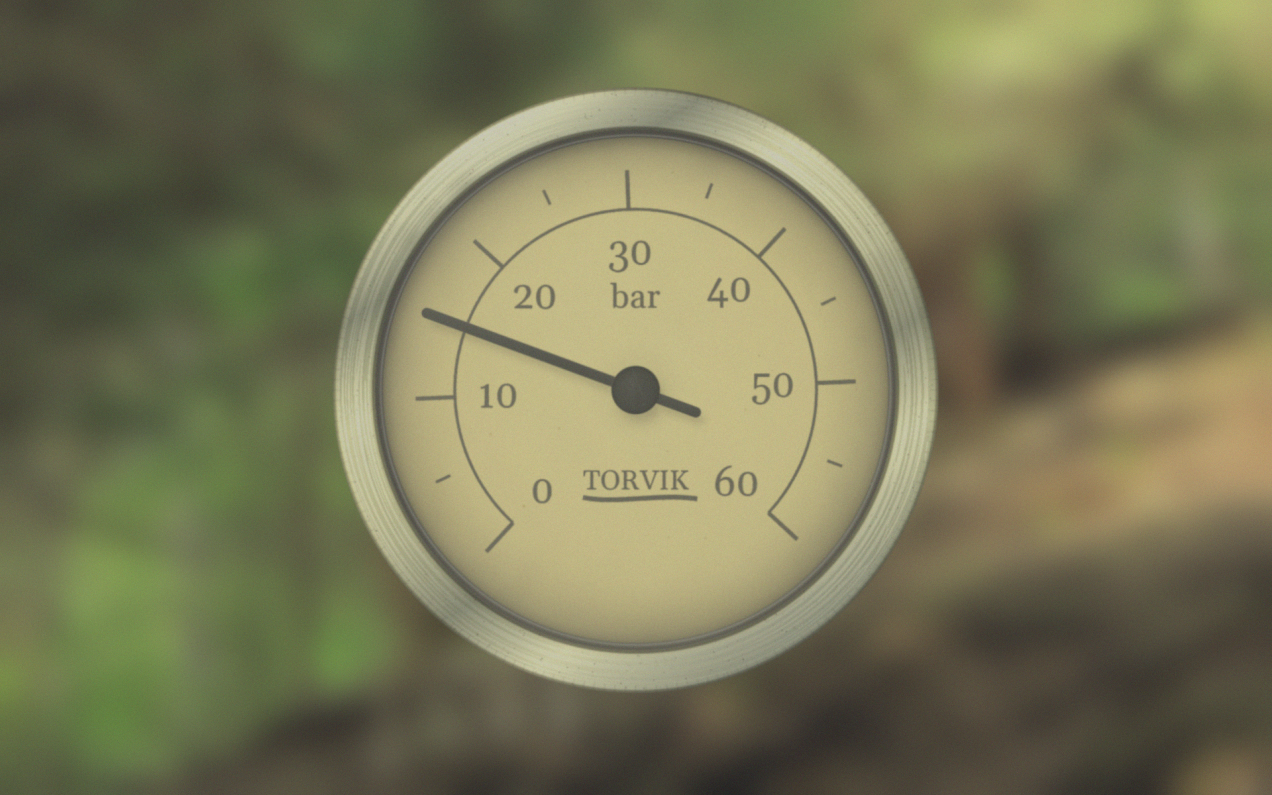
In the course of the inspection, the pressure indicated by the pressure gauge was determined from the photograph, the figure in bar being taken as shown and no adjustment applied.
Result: 15 bar
